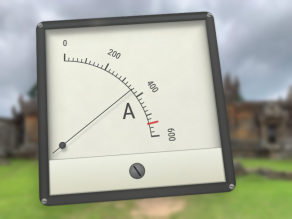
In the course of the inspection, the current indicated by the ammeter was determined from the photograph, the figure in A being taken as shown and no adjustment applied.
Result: 360 A
